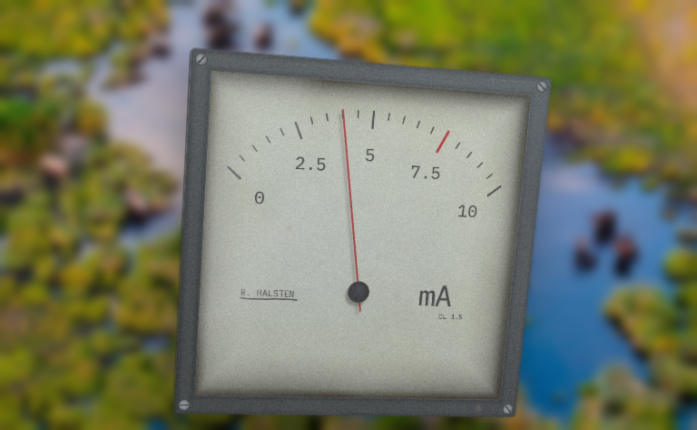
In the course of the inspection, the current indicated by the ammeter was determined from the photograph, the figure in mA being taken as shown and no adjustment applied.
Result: 4 mA
